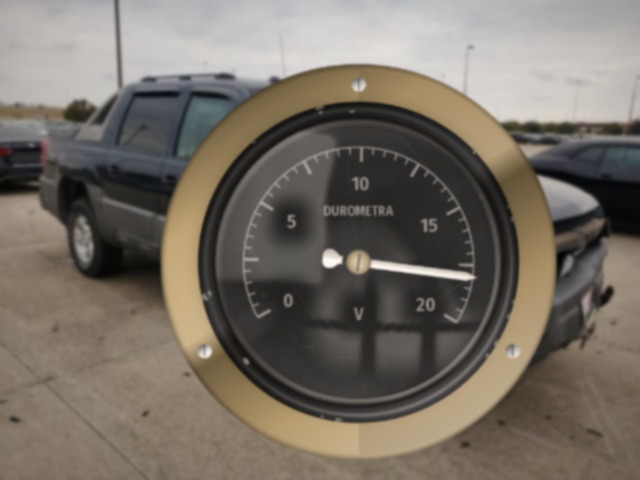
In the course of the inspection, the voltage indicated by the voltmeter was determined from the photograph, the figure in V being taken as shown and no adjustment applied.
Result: 18 V
